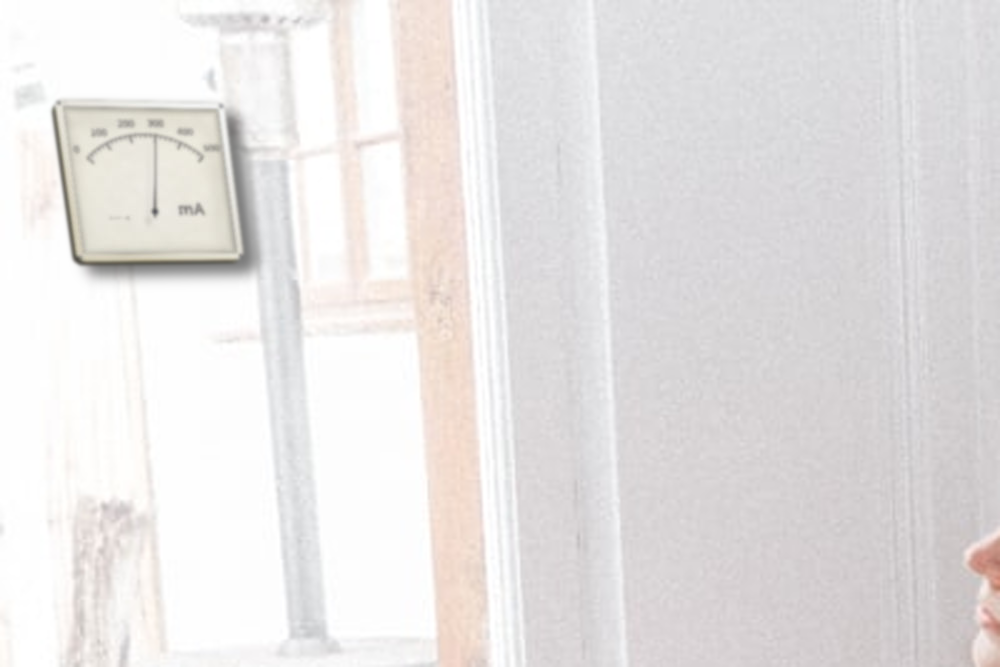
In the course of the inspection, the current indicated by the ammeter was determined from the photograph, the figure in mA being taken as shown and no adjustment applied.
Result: 300 mA
